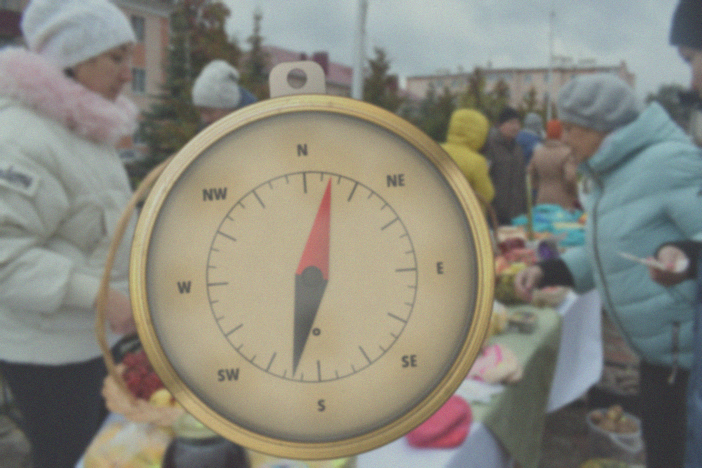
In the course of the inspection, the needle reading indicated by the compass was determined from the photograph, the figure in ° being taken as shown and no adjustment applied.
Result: 15 °
